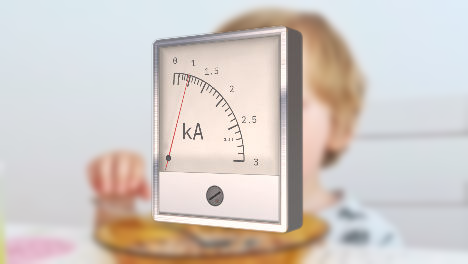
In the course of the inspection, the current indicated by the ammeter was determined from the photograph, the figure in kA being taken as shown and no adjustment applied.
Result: 1 kA
